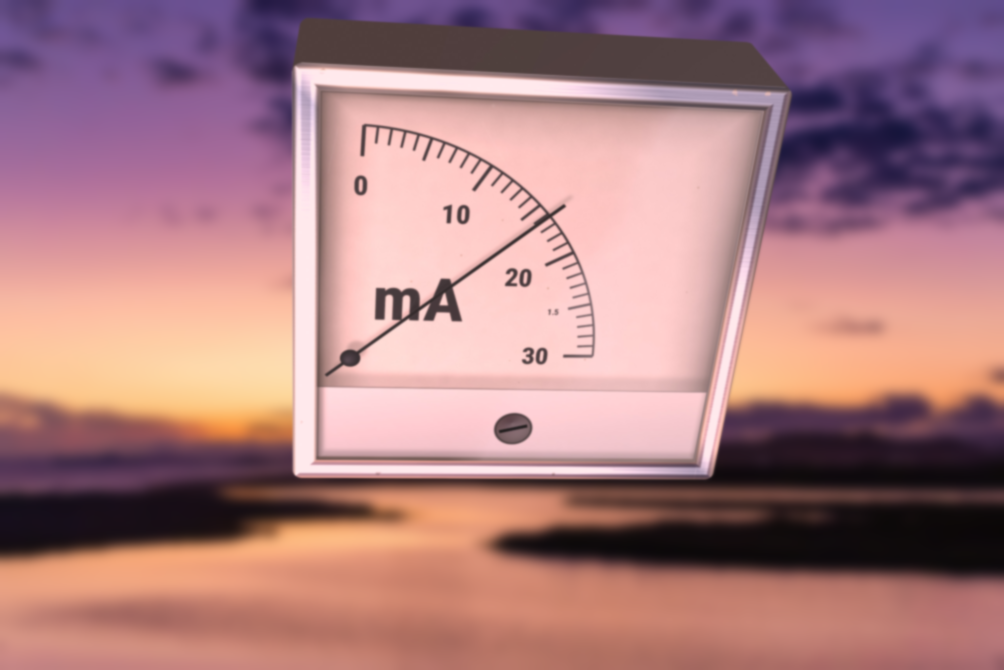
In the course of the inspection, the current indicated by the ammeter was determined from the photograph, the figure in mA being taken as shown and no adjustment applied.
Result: 16 mA
